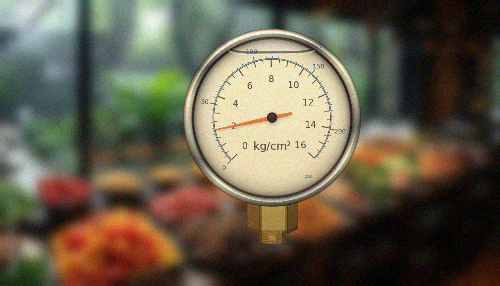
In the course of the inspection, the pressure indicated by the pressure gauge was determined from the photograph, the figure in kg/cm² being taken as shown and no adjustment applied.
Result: 2 kg/cm²
